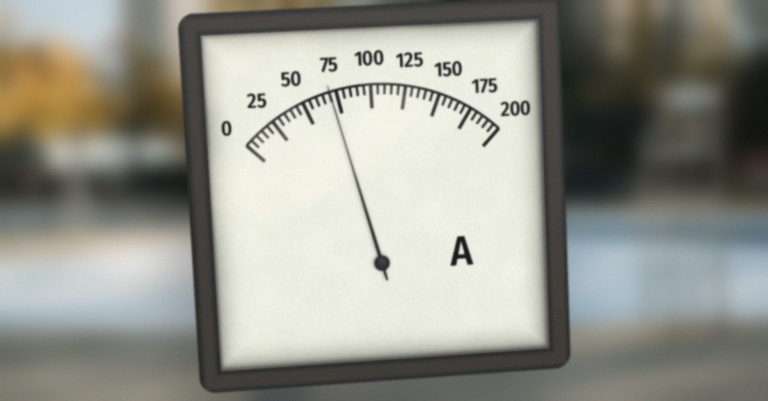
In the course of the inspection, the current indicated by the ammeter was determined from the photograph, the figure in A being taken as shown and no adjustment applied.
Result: 70 A
